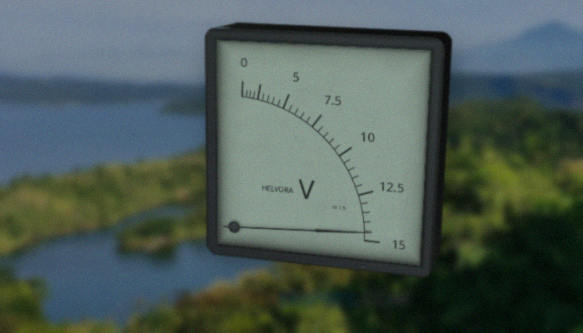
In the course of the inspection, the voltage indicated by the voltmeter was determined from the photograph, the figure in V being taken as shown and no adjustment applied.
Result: 14.5 V
